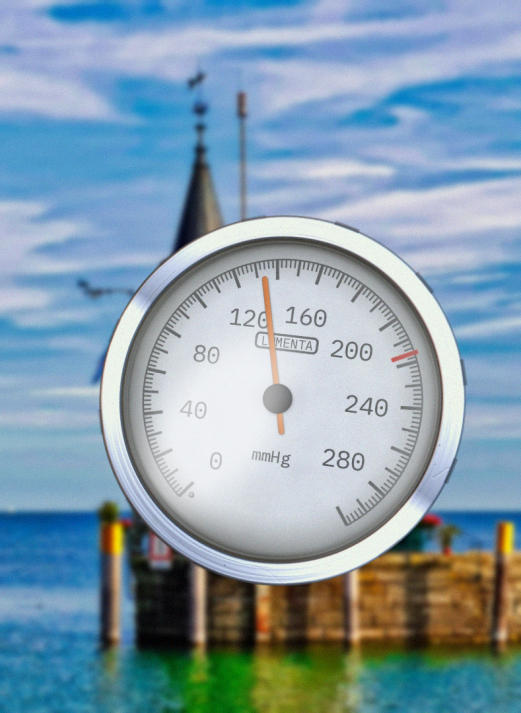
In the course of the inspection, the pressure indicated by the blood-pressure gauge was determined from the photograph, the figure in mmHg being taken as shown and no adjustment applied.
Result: 134 mmHg
